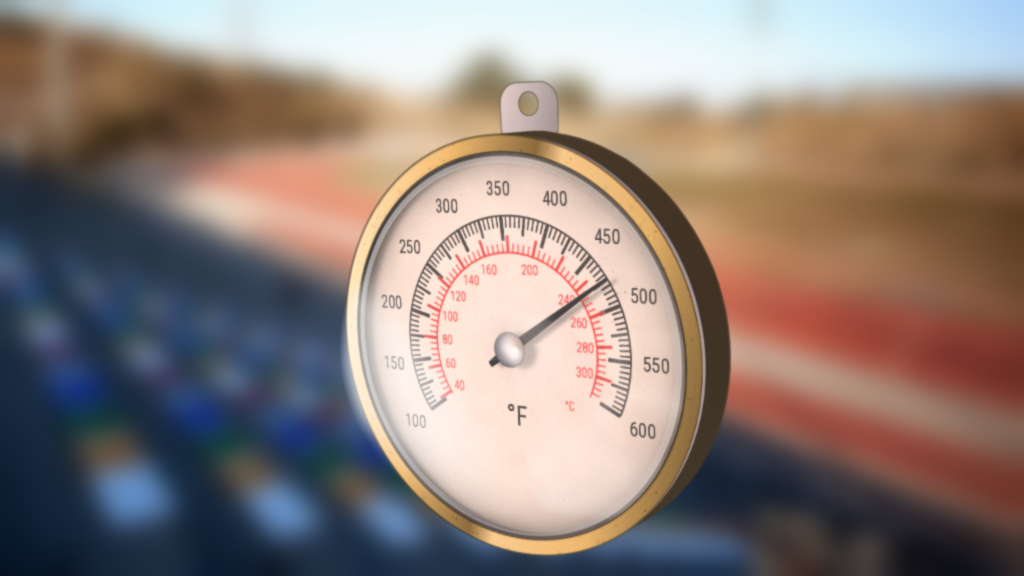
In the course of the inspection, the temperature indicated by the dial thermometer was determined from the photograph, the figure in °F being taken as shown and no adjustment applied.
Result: 475 °F
